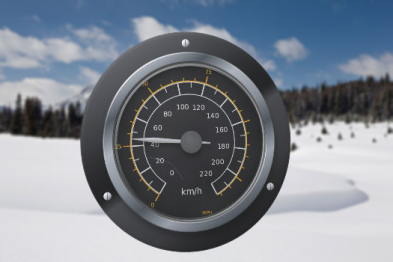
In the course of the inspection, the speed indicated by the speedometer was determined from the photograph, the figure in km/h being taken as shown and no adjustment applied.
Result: 45 km/h
